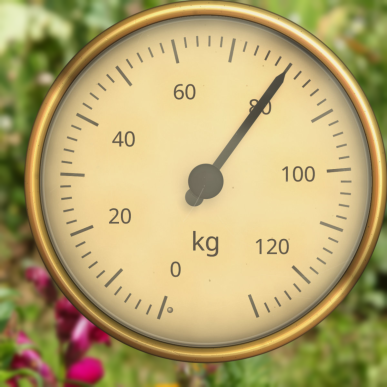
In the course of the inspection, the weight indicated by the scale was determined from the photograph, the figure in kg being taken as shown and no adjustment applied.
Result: 80 kg
